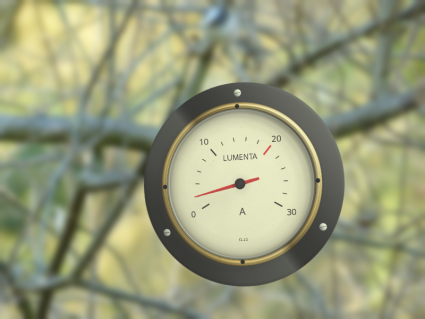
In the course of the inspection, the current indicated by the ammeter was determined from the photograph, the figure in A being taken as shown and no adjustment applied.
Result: 2 A
